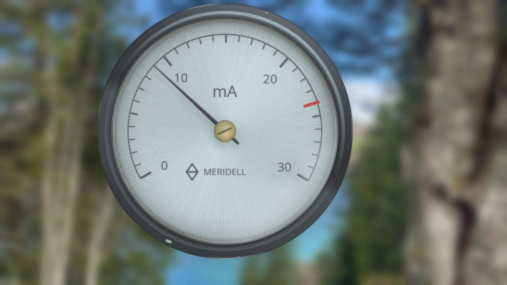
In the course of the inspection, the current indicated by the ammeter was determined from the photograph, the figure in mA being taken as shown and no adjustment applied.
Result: 9 mA
